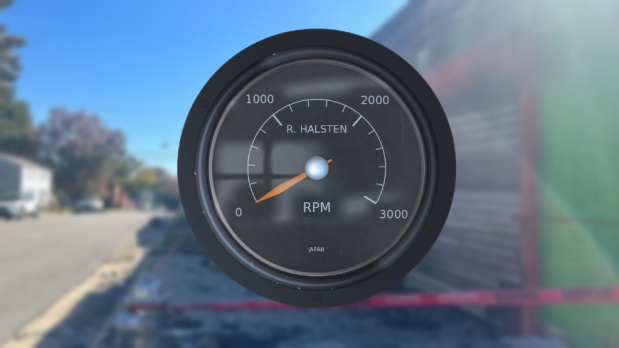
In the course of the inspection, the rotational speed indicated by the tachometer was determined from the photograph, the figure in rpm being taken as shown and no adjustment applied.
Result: 0 rpm
